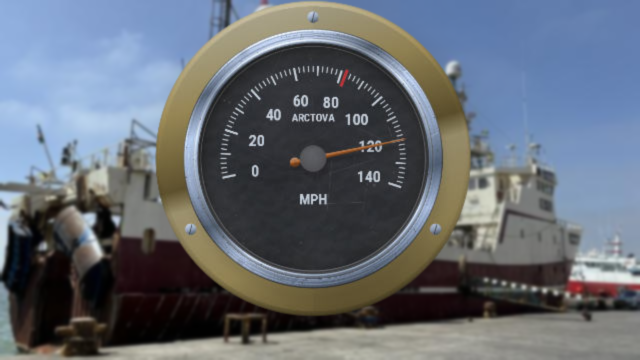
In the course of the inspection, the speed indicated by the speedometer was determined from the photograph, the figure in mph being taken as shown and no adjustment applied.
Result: 120 mph
